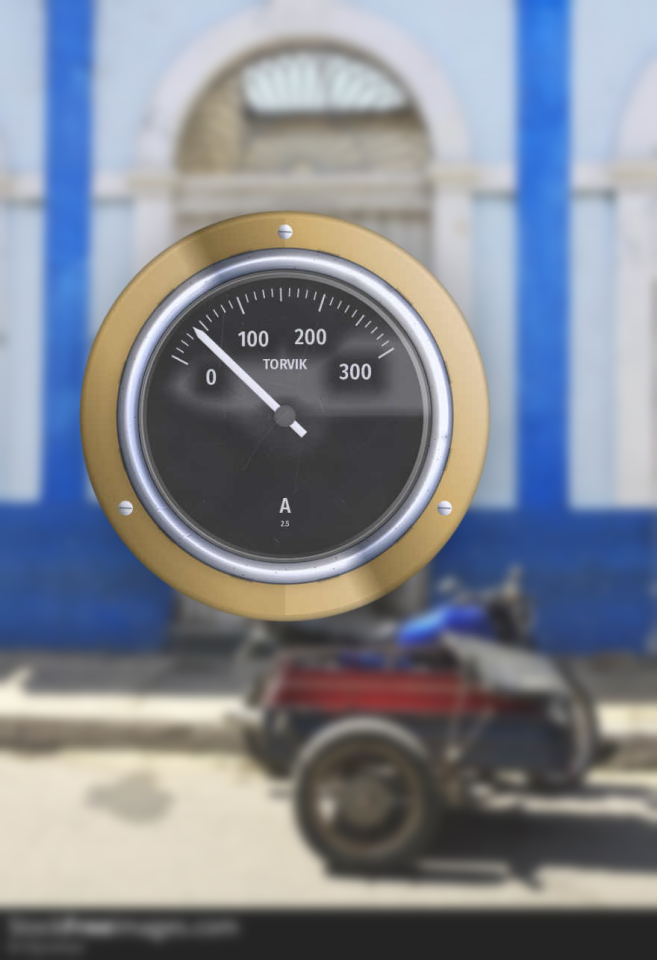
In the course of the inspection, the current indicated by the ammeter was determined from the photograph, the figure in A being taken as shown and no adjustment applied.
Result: 40 A
